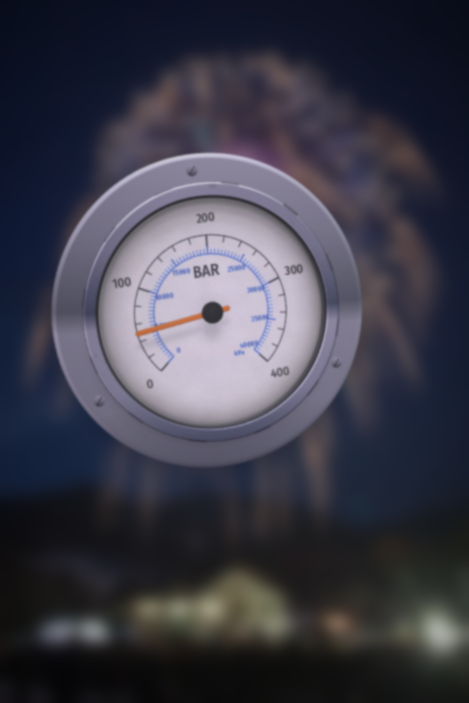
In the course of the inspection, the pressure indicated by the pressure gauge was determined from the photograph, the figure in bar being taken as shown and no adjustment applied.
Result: 50 bar
